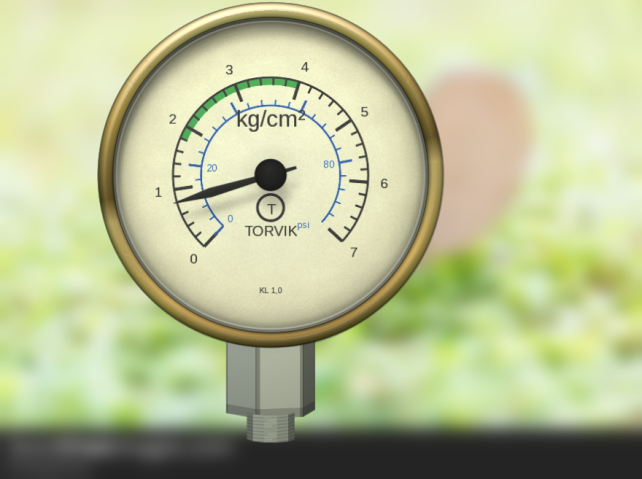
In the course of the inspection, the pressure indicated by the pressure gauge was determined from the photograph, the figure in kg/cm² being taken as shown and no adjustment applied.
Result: 0.8 kg/cm²
